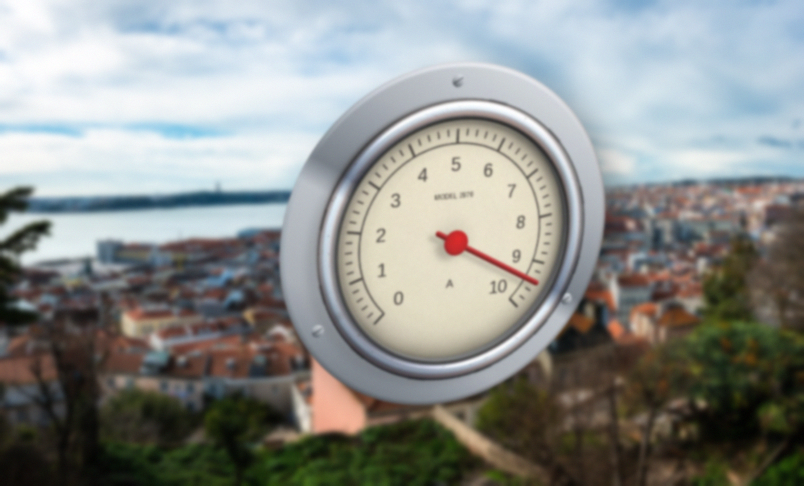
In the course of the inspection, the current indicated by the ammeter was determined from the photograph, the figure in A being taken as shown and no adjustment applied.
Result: 9.4 A
